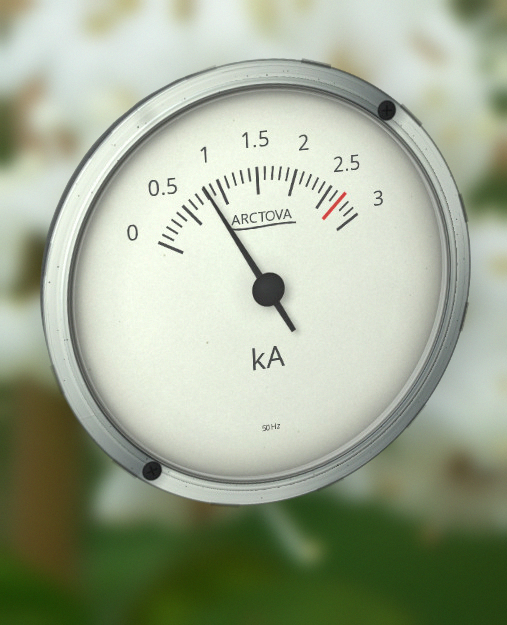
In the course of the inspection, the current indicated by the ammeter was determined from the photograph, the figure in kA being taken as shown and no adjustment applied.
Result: 0.8 kA
